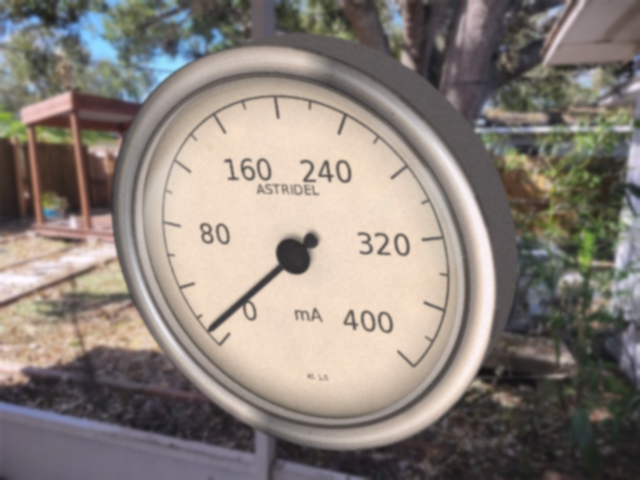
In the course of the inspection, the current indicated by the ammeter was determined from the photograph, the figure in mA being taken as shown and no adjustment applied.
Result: 10 mA
